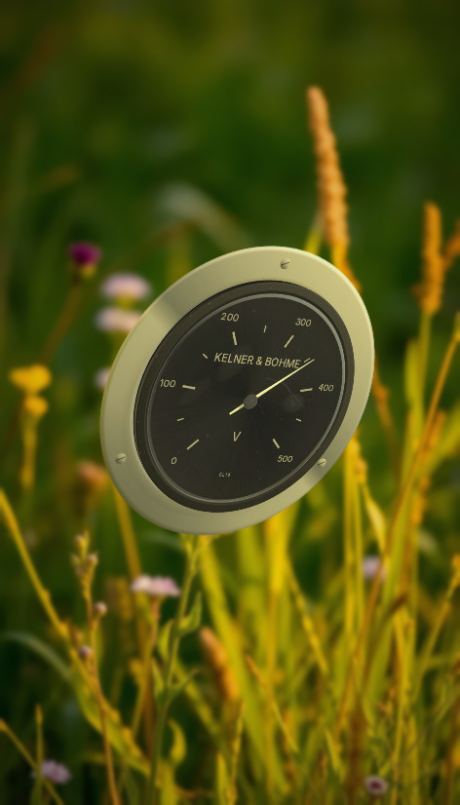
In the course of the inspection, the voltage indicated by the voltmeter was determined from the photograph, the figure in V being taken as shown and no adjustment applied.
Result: 350 V
